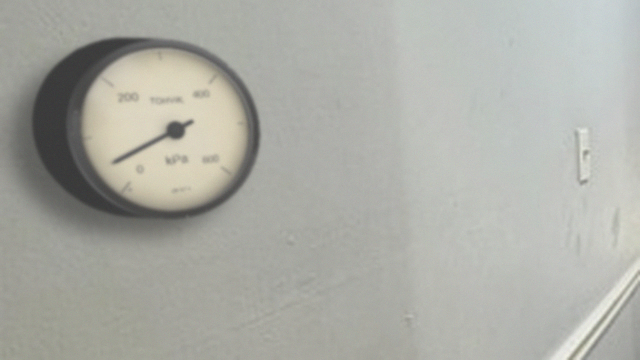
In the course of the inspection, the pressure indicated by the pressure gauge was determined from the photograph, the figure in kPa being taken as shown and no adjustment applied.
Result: 50 kPa
